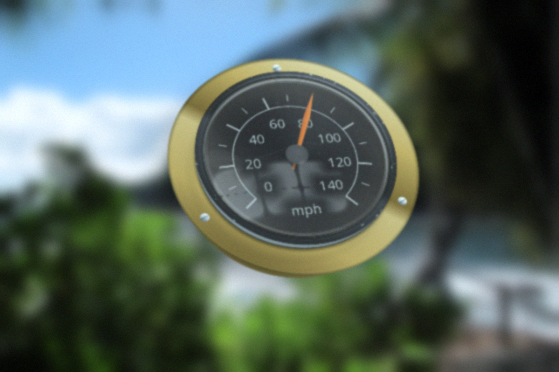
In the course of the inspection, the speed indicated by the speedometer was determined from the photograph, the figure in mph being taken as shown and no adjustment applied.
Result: 80 mph
